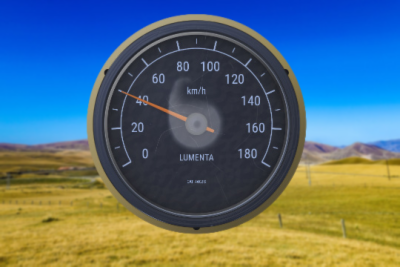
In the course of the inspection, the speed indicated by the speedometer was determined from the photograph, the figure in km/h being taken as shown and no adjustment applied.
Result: 40 km/h
